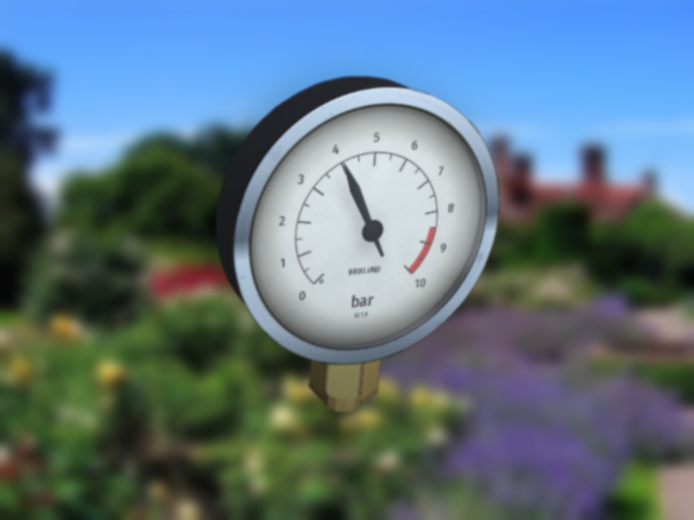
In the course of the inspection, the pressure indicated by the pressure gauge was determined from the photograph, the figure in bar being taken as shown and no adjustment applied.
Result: 4 bar
